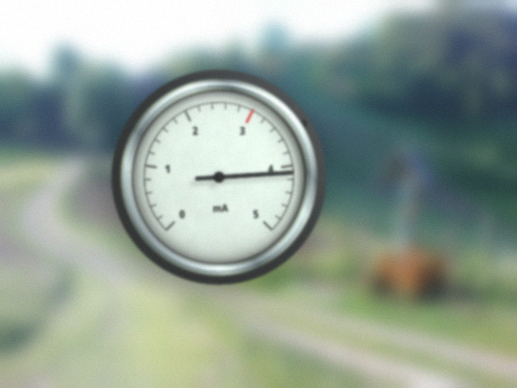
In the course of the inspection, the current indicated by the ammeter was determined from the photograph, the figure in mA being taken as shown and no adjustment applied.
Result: 4.1 mA
